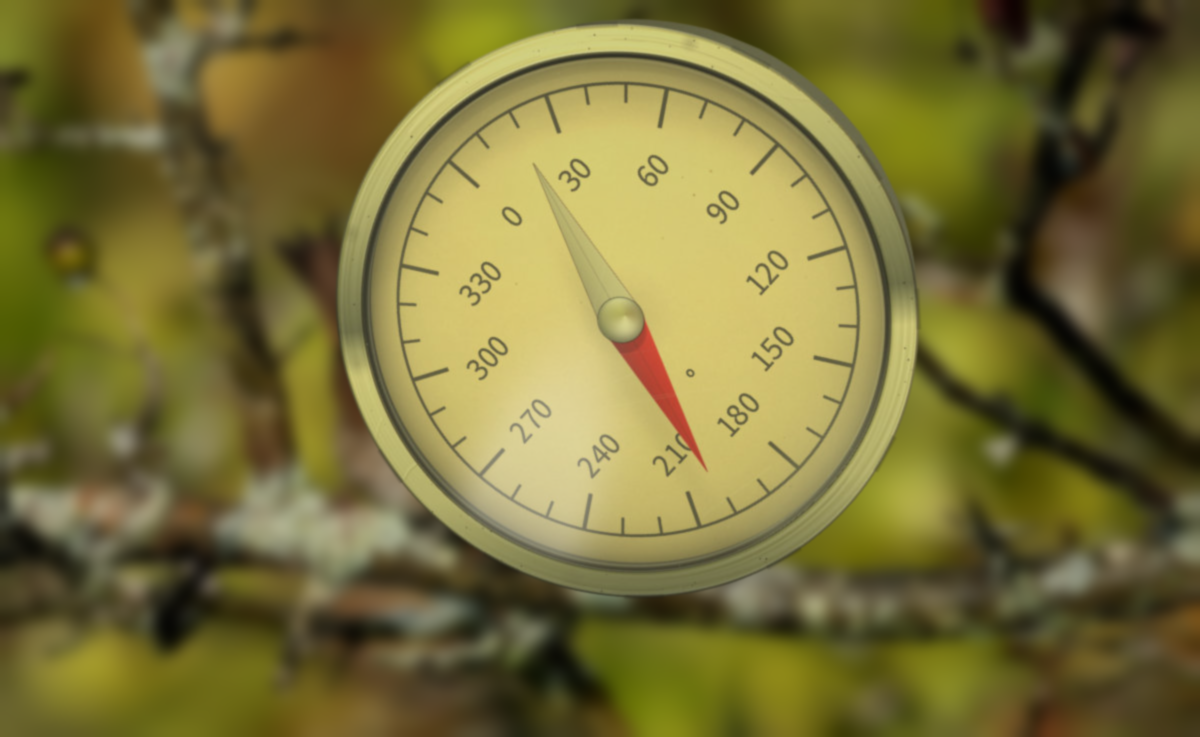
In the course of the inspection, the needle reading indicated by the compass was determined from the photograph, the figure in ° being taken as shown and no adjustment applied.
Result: 200 °
